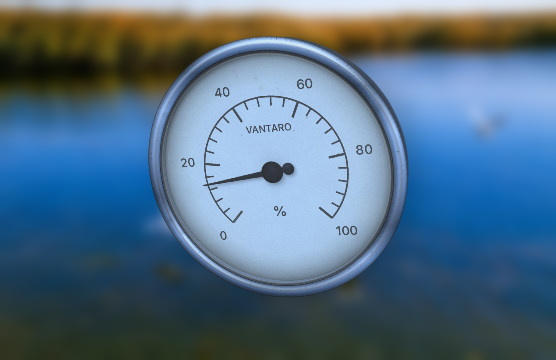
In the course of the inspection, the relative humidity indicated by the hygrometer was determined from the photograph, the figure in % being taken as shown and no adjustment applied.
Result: 14 %
